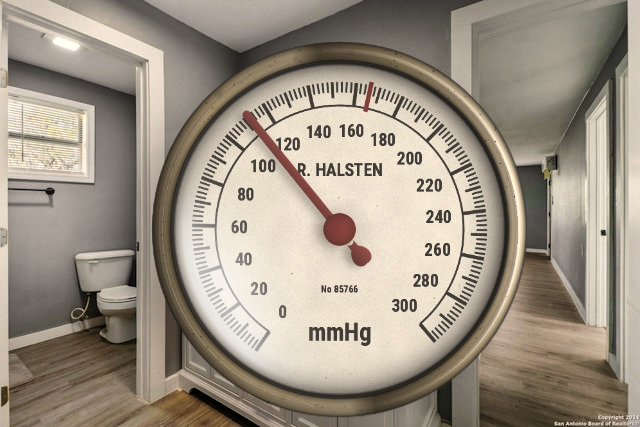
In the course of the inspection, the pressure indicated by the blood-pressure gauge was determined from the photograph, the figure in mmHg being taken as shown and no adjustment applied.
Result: 112 mmHg
